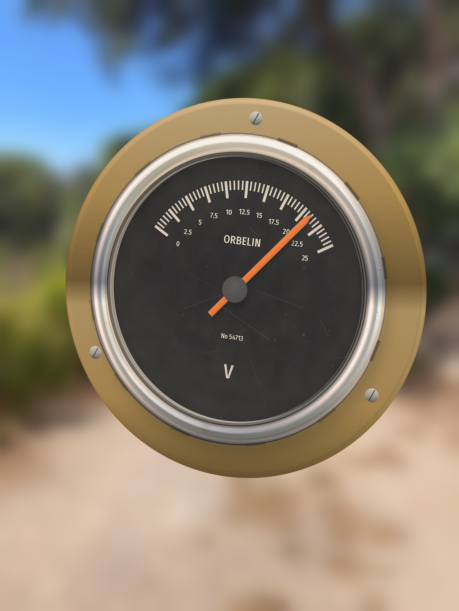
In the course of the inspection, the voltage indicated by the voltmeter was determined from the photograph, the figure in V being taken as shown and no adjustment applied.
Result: 21 V
